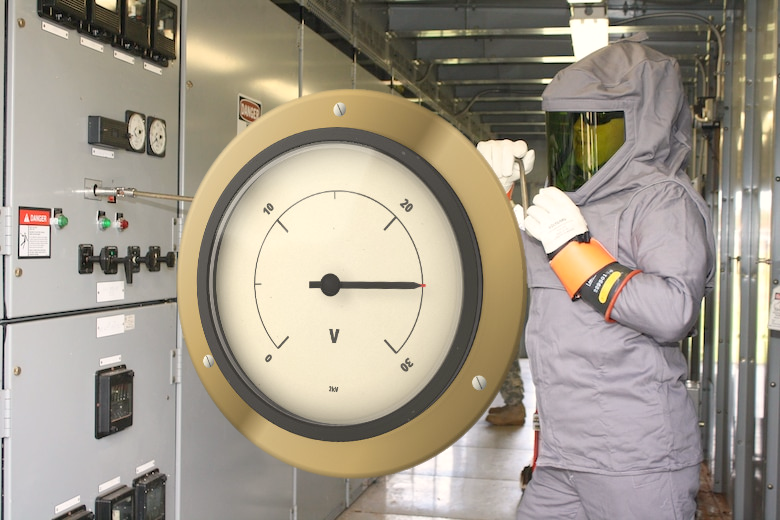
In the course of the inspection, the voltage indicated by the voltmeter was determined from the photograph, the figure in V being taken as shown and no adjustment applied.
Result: 25 V
